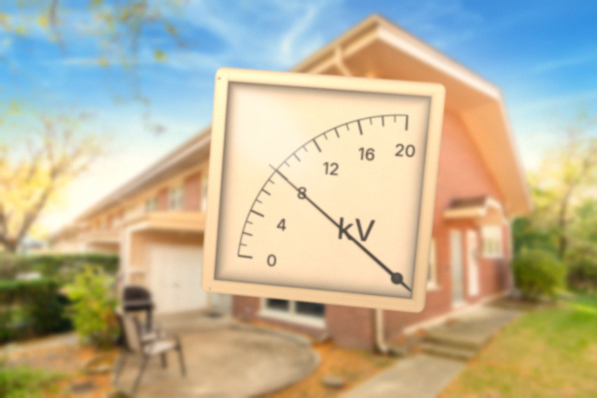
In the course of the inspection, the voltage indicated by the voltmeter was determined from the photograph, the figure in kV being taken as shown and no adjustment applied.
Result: 8 kV
